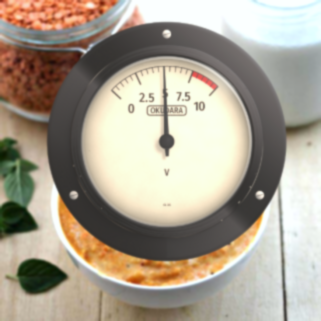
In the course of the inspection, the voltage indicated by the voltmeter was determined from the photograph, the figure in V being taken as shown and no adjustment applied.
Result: 5 V
